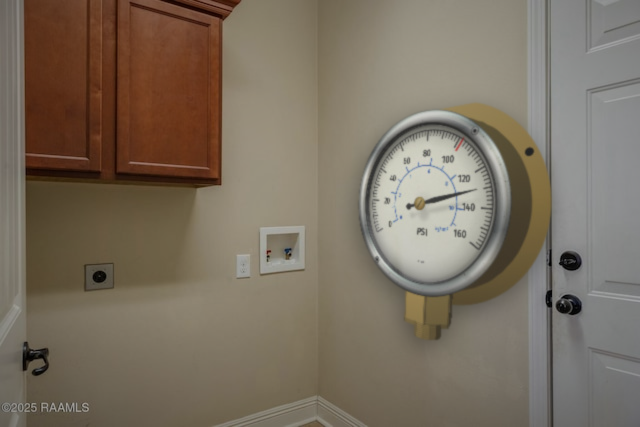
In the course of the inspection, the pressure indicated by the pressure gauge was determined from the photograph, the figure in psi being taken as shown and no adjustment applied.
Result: 130 psi
